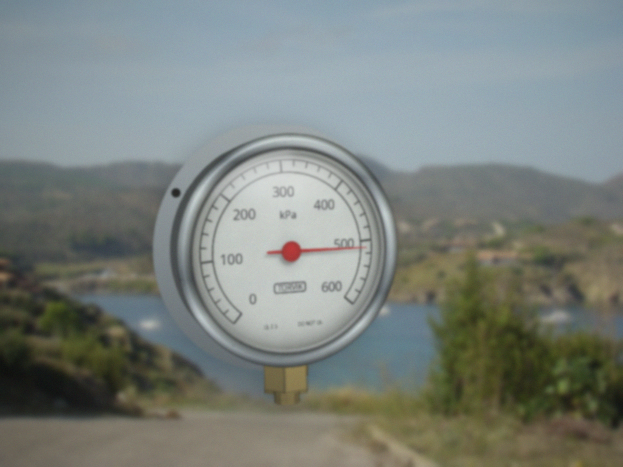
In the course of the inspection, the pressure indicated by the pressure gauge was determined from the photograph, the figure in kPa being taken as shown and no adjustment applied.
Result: 510 kPa
